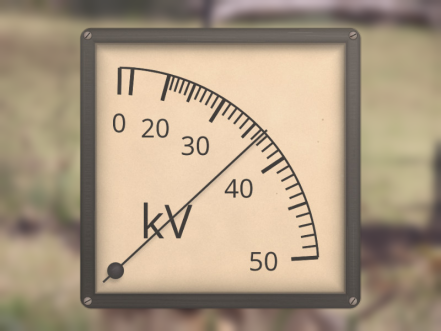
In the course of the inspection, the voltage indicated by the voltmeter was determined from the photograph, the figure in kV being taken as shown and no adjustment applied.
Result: 36.5 kV
